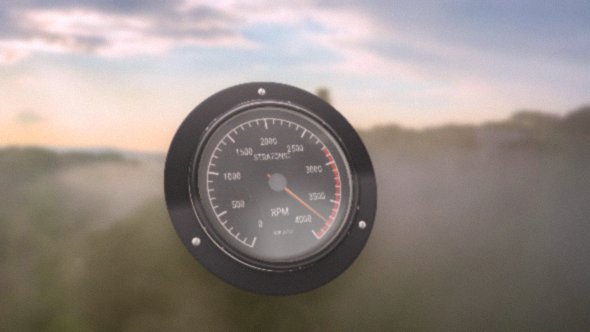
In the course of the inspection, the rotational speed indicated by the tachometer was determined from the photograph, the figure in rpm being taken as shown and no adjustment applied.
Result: 3800 rpm
